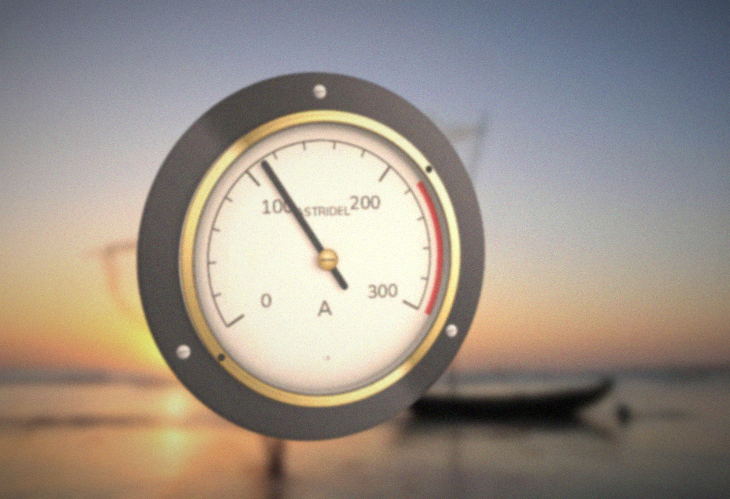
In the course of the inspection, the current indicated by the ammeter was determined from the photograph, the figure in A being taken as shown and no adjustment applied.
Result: 110 A
